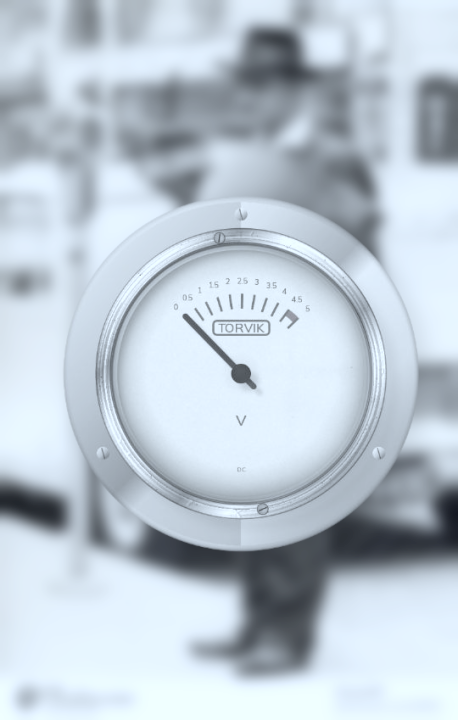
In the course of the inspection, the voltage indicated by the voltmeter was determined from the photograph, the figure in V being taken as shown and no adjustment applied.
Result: 0 V
